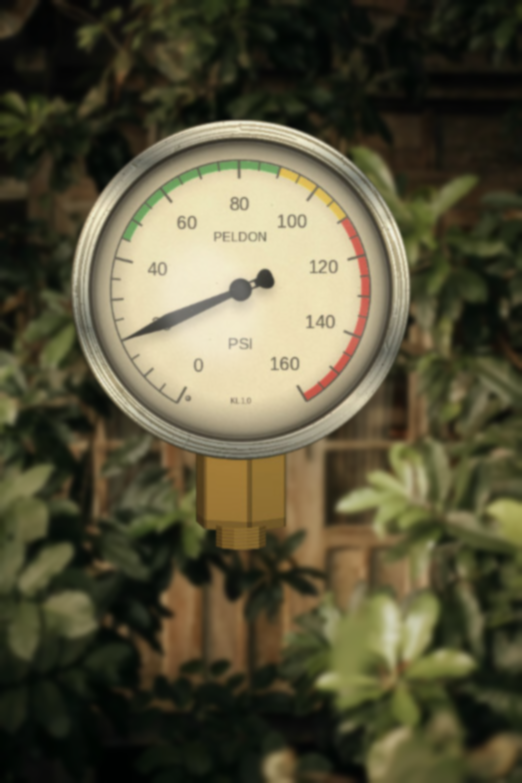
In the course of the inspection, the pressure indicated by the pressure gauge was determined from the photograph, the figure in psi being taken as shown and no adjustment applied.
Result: 20 psi
